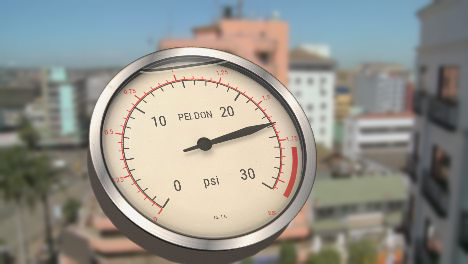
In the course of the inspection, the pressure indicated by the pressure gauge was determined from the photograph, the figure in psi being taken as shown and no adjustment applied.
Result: 24 psi
